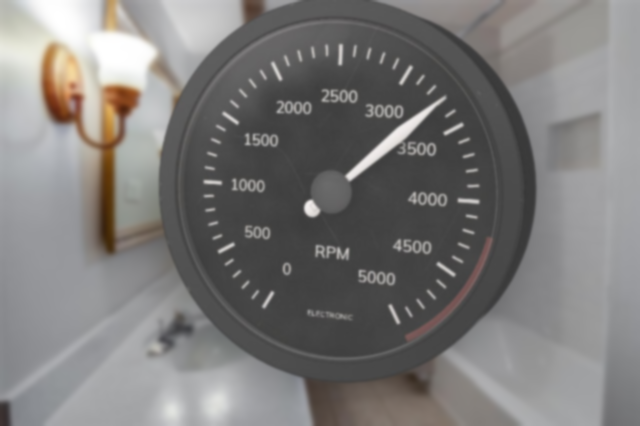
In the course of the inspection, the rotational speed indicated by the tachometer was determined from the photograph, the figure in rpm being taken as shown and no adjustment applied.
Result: 3300 rpm
